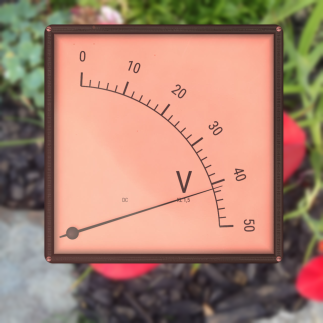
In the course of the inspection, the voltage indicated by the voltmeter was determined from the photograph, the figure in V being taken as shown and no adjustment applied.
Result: 41 V
